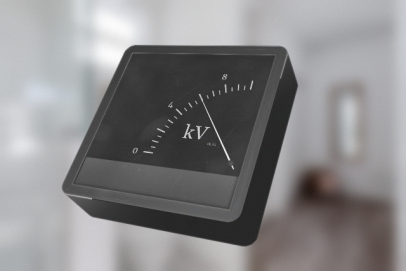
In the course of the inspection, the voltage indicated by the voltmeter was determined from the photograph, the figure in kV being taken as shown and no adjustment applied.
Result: 6 kV
